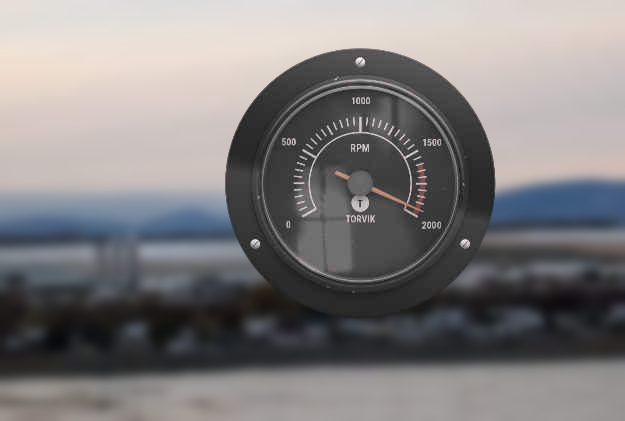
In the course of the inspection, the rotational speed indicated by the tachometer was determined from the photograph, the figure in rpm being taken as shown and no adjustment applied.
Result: 1950 rpm
